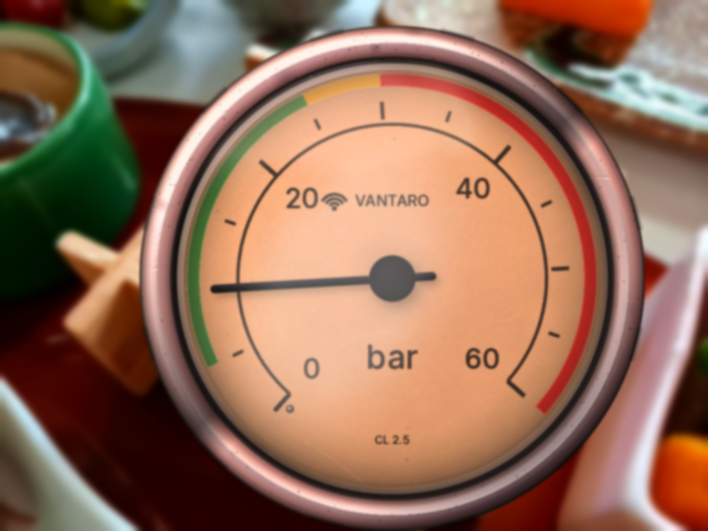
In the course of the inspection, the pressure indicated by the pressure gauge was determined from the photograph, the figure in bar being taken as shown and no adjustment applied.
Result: 10 bar
